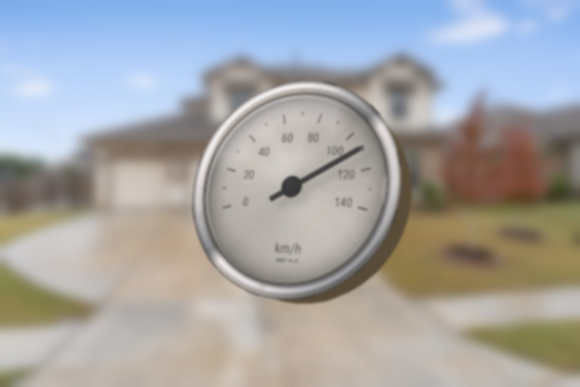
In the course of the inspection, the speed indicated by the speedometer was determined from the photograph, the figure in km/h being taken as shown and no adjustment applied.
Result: 110 km/h
